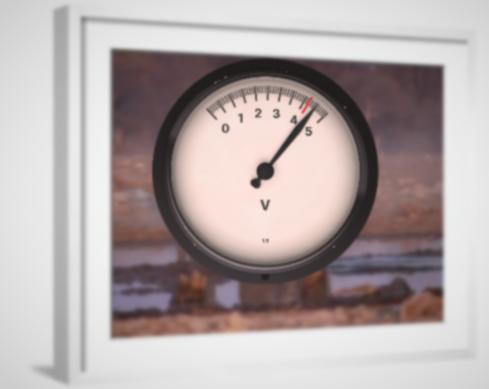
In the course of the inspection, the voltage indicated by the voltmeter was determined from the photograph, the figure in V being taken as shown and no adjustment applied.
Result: 4.5 V
